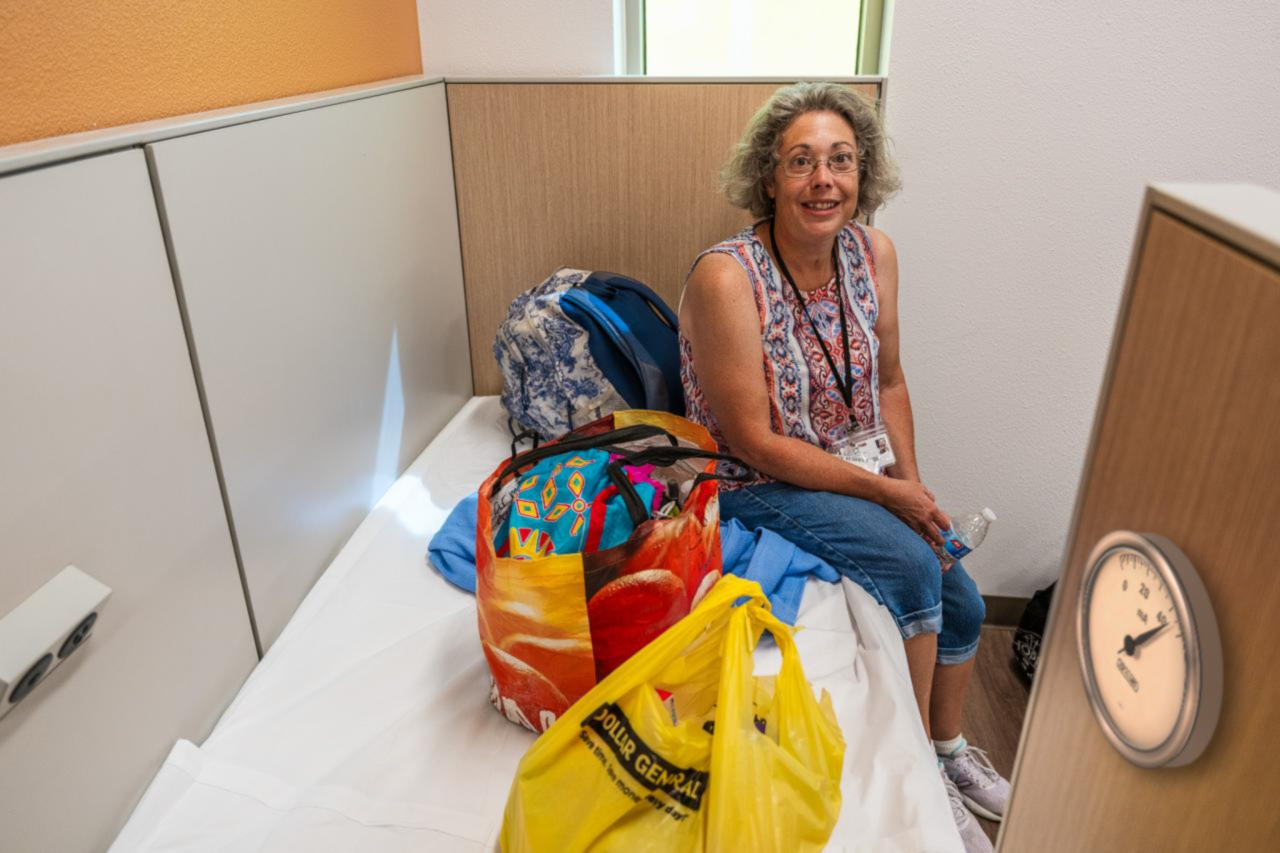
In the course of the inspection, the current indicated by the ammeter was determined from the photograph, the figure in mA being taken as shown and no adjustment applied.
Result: 45 mA
